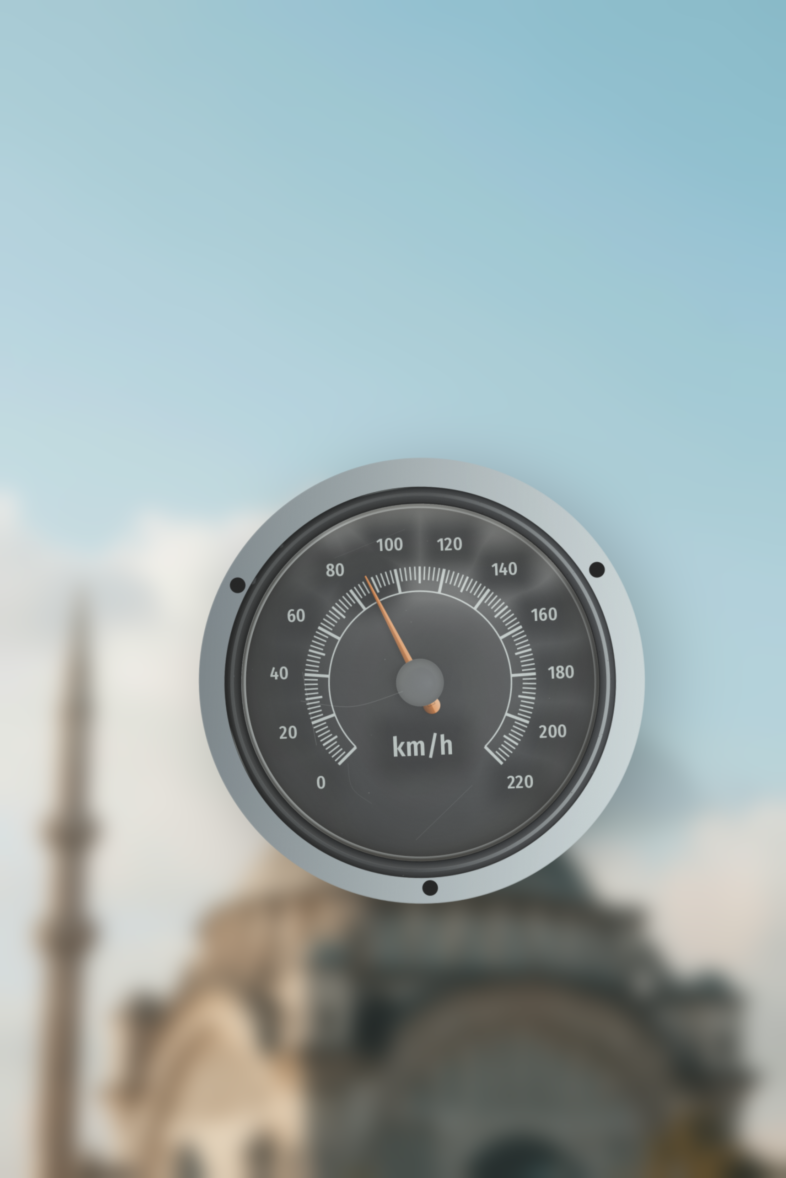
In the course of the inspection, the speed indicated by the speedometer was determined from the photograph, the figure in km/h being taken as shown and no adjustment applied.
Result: 88 km/h
